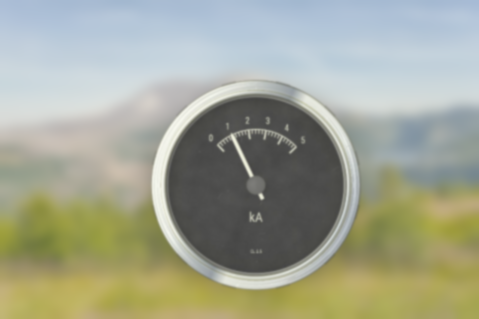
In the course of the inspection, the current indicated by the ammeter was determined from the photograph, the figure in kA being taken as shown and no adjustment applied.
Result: 1 kA
